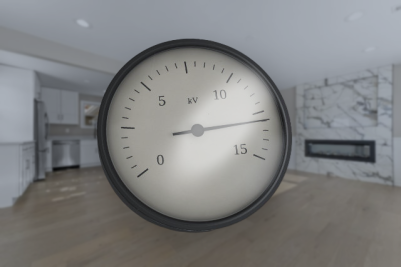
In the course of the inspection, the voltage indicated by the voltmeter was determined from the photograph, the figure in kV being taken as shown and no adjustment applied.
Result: 13 kV
